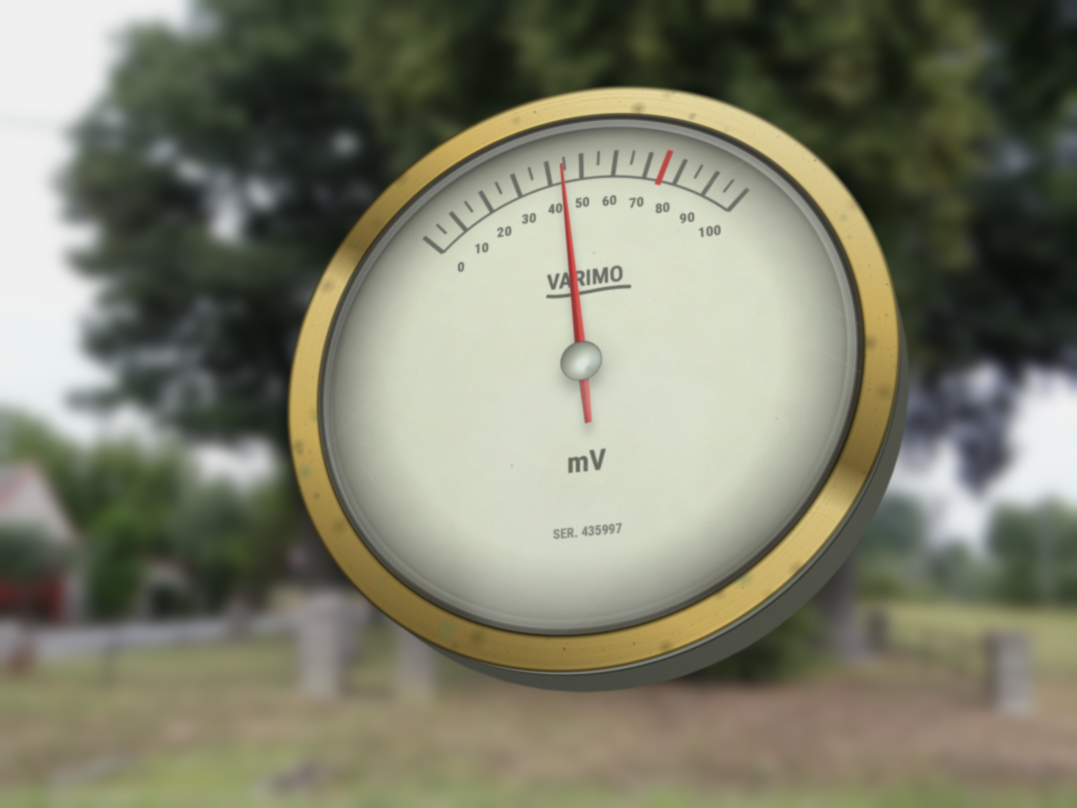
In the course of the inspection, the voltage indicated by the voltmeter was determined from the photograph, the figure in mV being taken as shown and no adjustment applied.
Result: 45 mV
